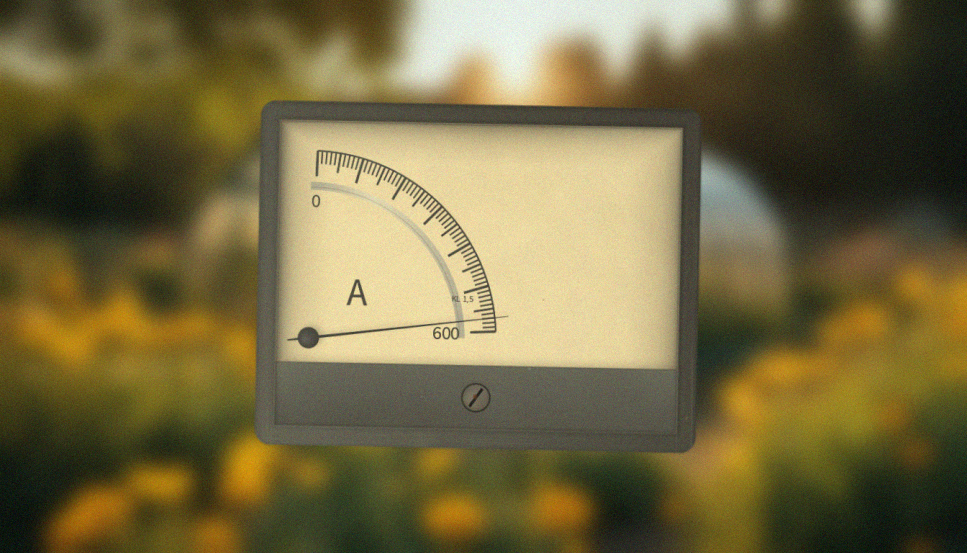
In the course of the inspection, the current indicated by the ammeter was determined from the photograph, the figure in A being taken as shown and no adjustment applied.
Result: 570 A
